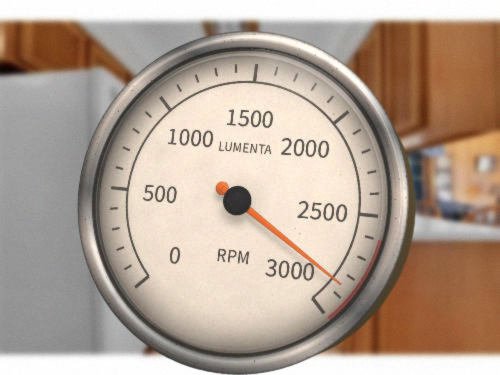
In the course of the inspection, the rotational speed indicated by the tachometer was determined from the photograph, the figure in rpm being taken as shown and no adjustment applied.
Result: 2850 rpm
